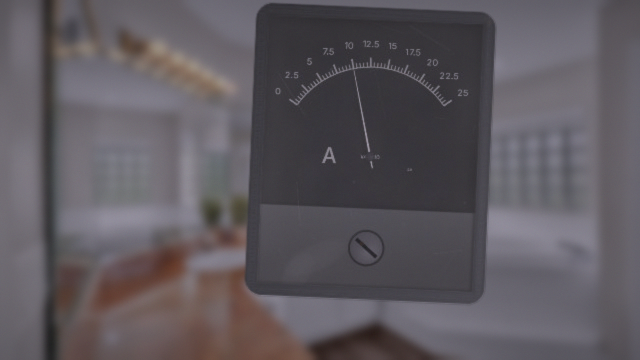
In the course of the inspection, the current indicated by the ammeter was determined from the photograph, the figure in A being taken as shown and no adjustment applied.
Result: 10 A
